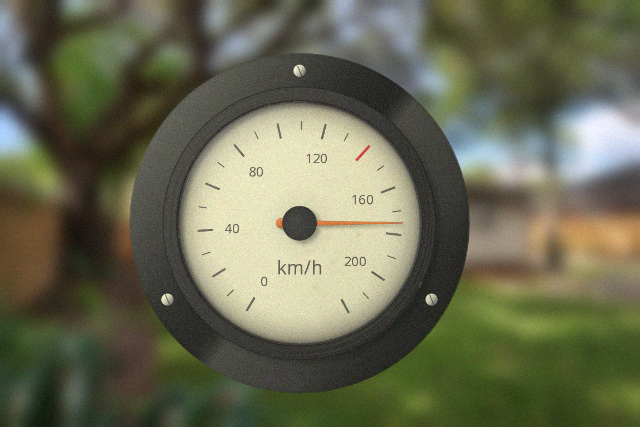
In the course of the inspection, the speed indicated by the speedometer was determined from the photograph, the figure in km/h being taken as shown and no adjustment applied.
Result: 175 km/h
